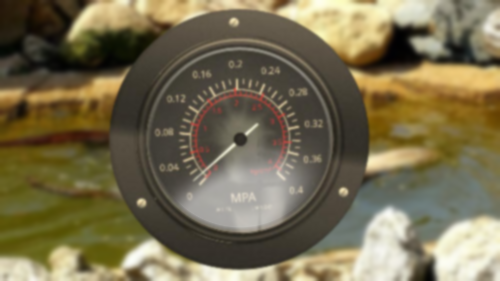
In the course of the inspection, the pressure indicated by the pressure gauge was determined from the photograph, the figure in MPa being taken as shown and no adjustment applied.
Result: 0.01 MPa
